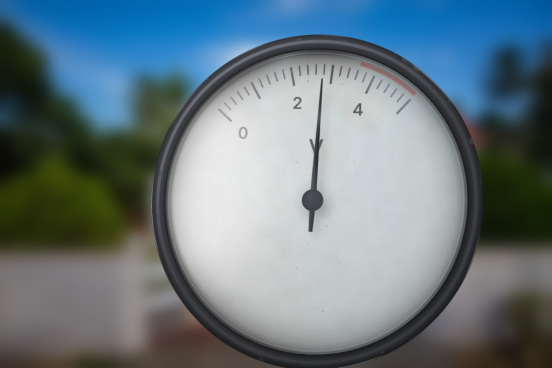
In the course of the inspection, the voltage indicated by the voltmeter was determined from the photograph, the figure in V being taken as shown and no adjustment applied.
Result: 2.8 V
